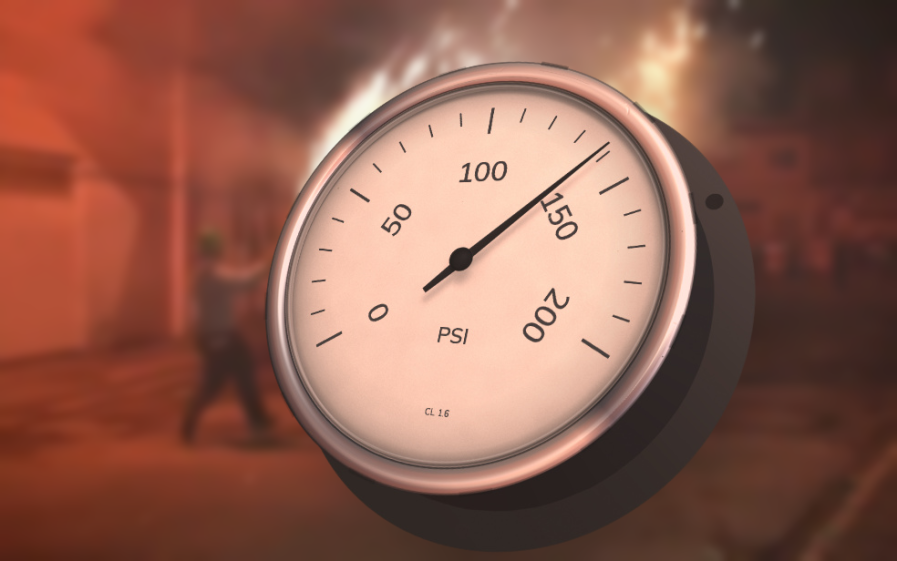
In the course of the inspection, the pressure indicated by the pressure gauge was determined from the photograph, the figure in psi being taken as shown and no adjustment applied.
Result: 140 psi
